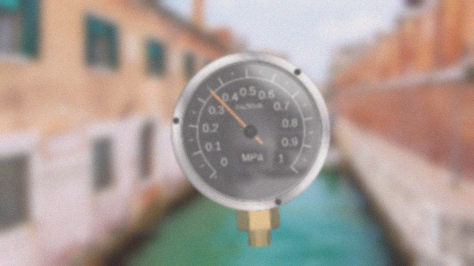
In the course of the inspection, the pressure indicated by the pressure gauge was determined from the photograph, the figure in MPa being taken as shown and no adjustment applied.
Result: 0.35 MPa
